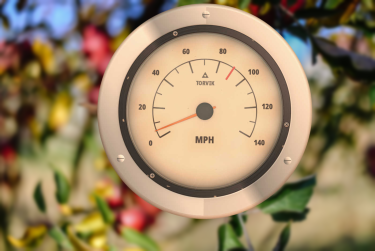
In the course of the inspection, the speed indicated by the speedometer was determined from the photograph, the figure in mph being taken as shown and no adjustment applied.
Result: 5 mph
